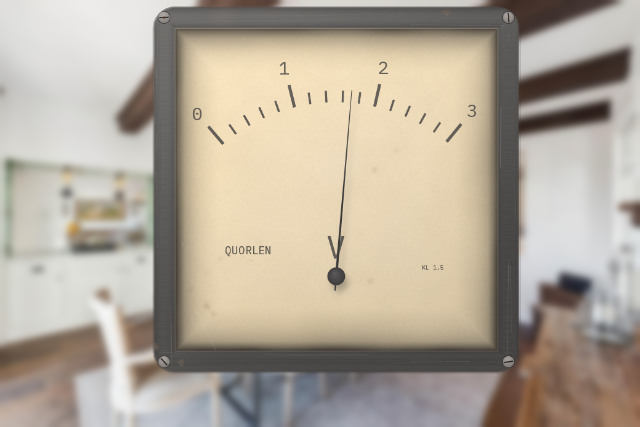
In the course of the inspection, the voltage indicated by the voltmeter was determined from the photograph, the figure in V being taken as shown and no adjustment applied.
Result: 1.7 V
